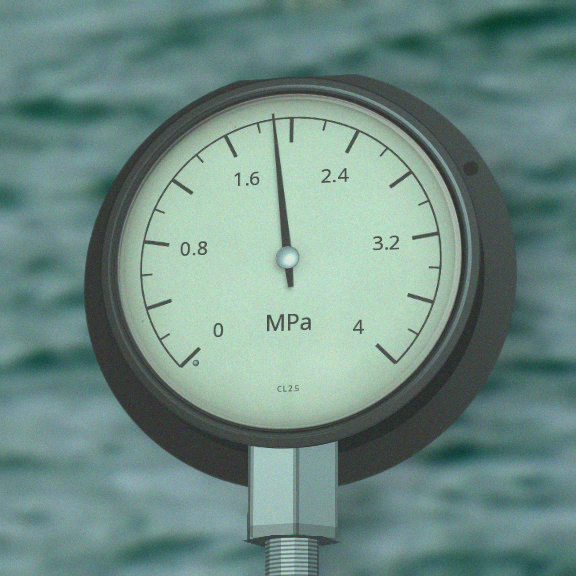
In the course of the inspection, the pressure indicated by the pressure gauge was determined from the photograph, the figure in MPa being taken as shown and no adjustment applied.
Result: 1.9 MPa
